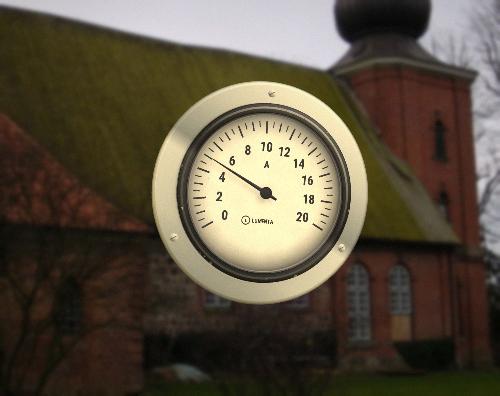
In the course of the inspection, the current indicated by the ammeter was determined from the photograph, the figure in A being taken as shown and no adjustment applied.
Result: 5 A
